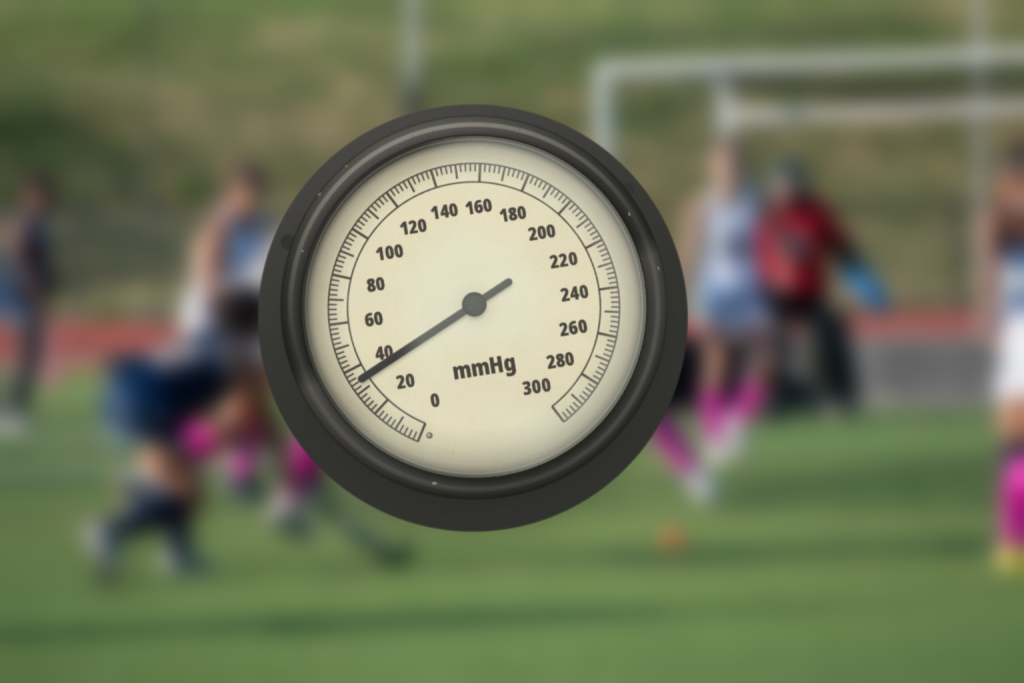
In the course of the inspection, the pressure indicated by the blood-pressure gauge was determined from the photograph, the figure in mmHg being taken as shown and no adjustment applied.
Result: 34 mmHg
